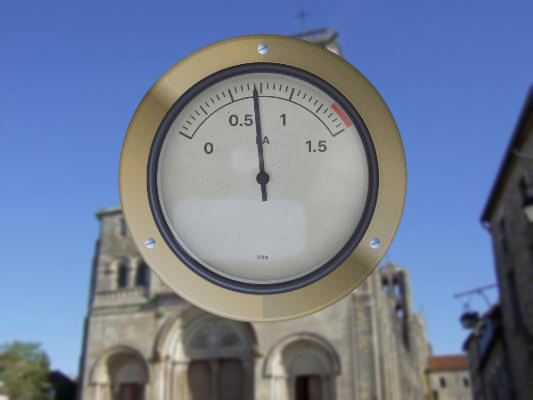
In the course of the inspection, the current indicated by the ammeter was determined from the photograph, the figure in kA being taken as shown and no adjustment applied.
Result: 0.7 kA
